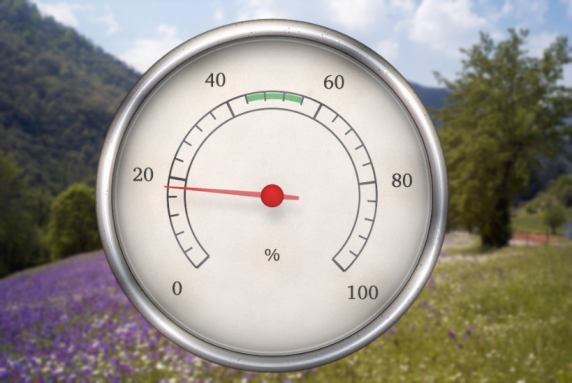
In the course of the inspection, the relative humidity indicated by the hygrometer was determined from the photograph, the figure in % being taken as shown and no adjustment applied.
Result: 18 %
